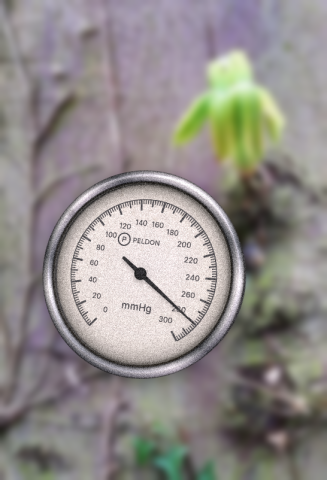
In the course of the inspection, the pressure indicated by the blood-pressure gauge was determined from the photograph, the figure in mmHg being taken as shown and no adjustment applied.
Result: 280 mmHg
